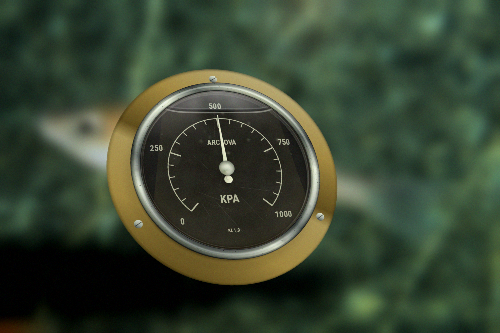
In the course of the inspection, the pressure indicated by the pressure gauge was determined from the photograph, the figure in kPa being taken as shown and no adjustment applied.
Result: 500 kPa
